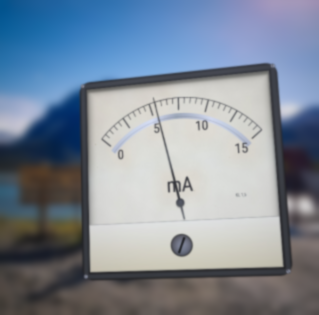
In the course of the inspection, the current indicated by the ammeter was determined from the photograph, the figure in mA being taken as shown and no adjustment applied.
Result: 5.5 mA
